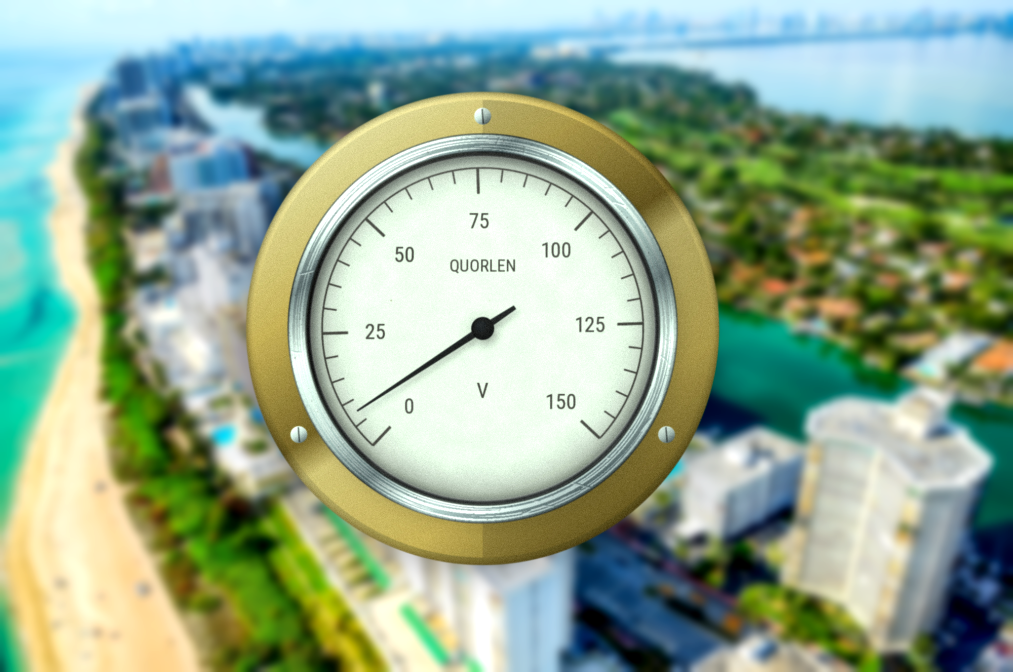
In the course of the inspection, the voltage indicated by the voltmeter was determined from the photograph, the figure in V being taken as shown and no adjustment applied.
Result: 7.5 V
